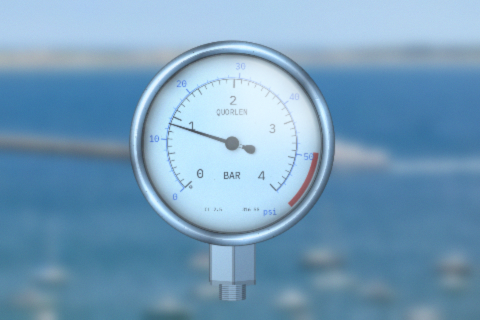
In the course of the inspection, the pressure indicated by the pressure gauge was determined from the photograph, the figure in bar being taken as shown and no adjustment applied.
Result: 0.9 bar
